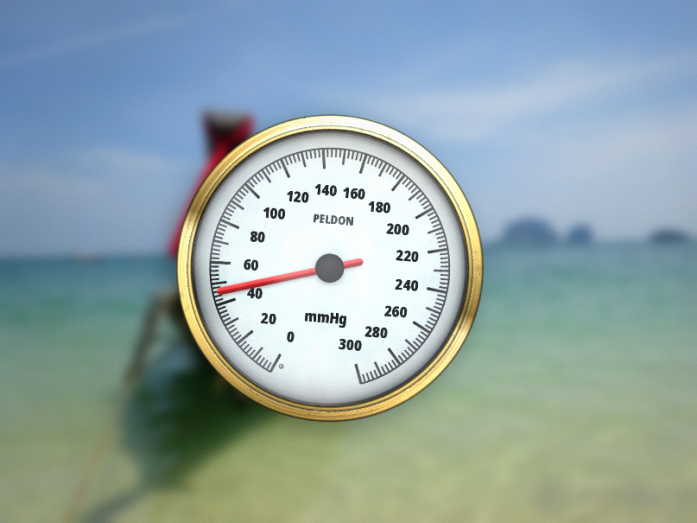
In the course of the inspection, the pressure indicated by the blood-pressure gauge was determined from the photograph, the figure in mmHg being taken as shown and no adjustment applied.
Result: 46 mmHg
